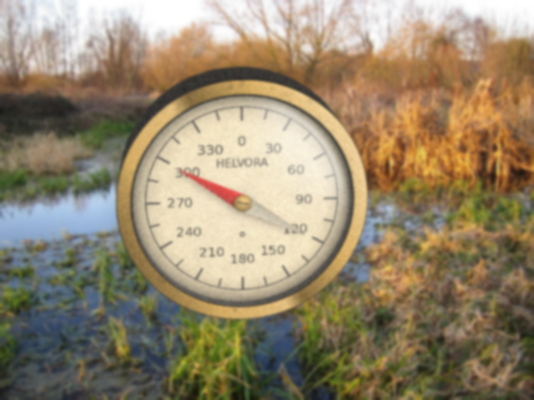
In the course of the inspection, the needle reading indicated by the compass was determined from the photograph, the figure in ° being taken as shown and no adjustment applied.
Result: 300 °
